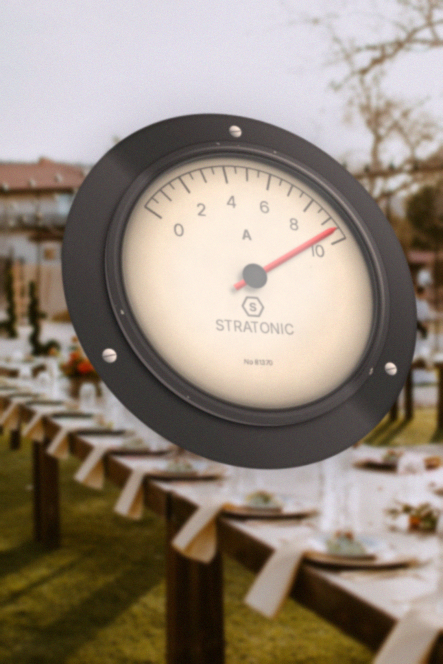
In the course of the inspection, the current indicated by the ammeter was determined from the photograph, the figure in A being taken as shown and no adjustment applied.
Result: 9.5 A
